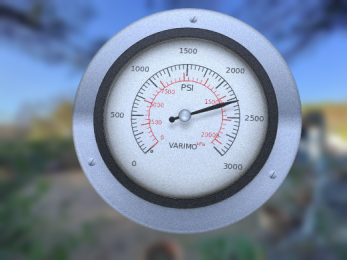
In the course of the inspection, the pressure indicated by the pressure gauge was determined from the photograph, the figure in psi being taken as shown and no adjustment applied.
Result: 2300 psi
